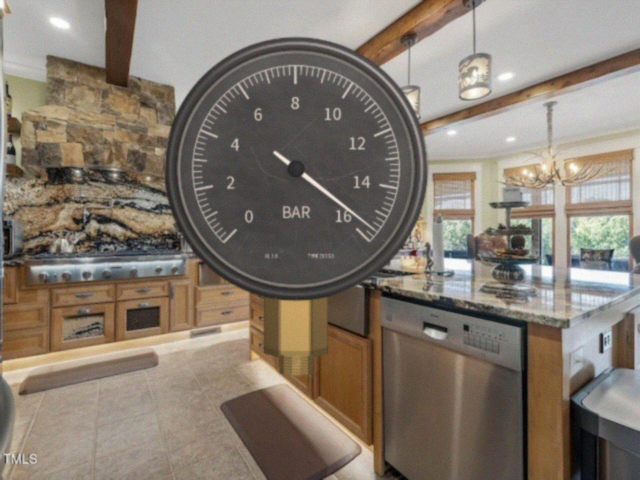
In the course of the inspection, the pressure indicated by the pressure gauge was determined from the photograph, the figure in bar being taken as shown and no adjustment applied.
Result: 15.6 bar
